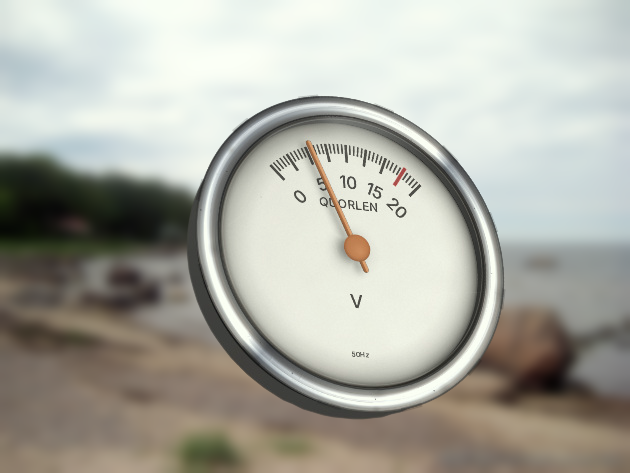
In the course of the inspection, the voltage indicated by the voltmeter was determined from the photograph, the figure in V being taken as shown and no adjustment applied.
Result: 5 V
